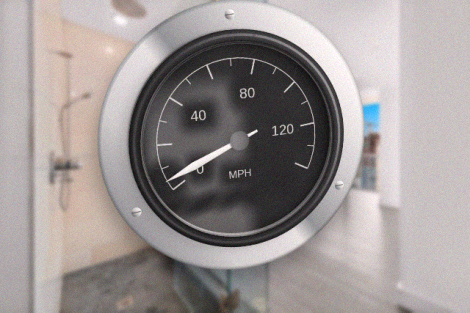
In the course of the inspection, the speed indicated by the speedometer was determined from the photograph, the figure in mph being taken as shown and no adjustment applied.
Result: 5 mph
